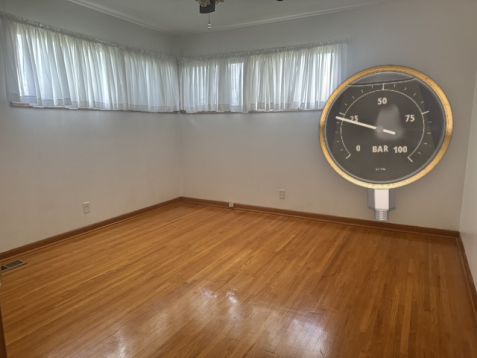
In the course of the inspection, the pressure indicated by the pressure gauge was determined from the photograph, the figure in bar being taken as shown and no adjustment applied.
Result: 22.5 bar
